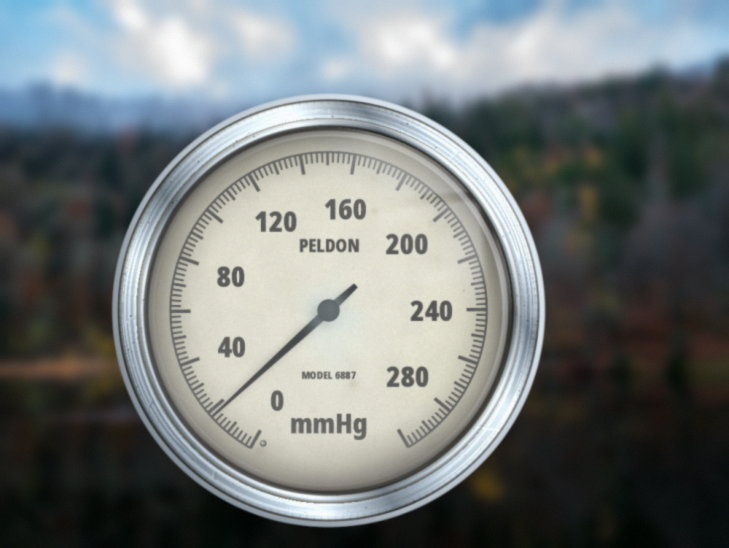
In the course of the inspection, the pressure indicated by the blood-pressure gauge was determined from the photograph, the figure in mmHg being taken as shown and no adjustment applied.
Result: 18 mmHg
